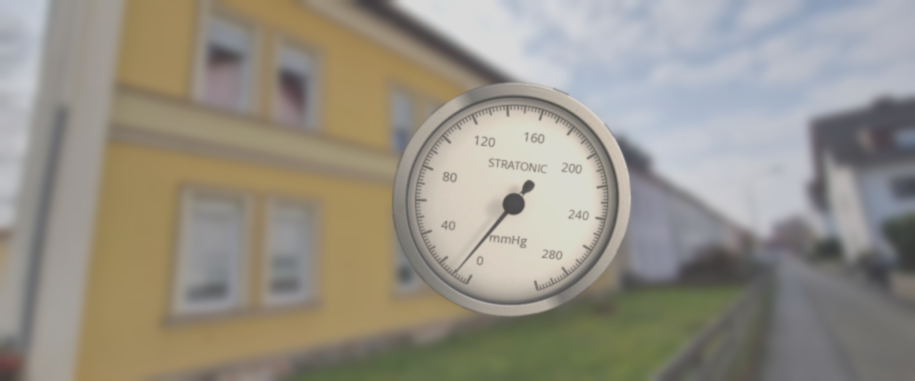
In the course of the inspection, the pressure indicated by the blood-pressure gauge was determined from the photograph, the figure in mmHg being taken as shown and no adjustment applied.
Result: 10 mmHg
